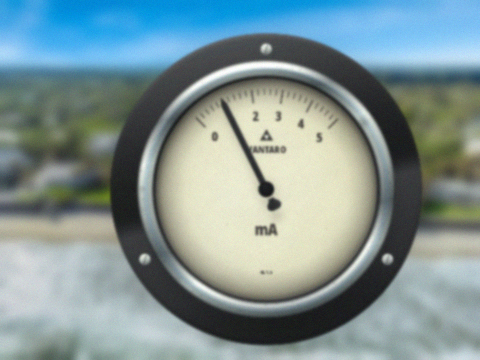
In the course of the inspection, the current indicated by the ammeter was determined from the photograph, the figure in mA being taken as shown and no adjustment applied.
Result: 1 mA
